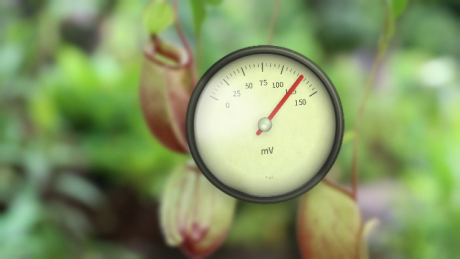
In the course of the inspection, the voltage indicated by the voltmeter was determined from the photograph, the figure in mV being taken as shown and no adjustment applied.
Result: 125 mV
